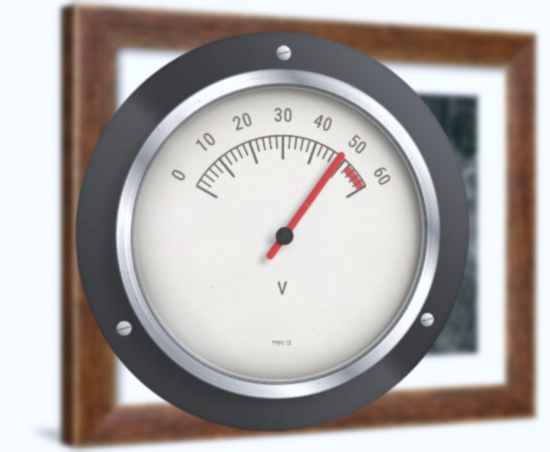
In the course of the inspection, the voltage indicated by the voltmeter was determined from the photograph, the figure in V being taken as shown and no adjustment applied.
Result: 48 V
